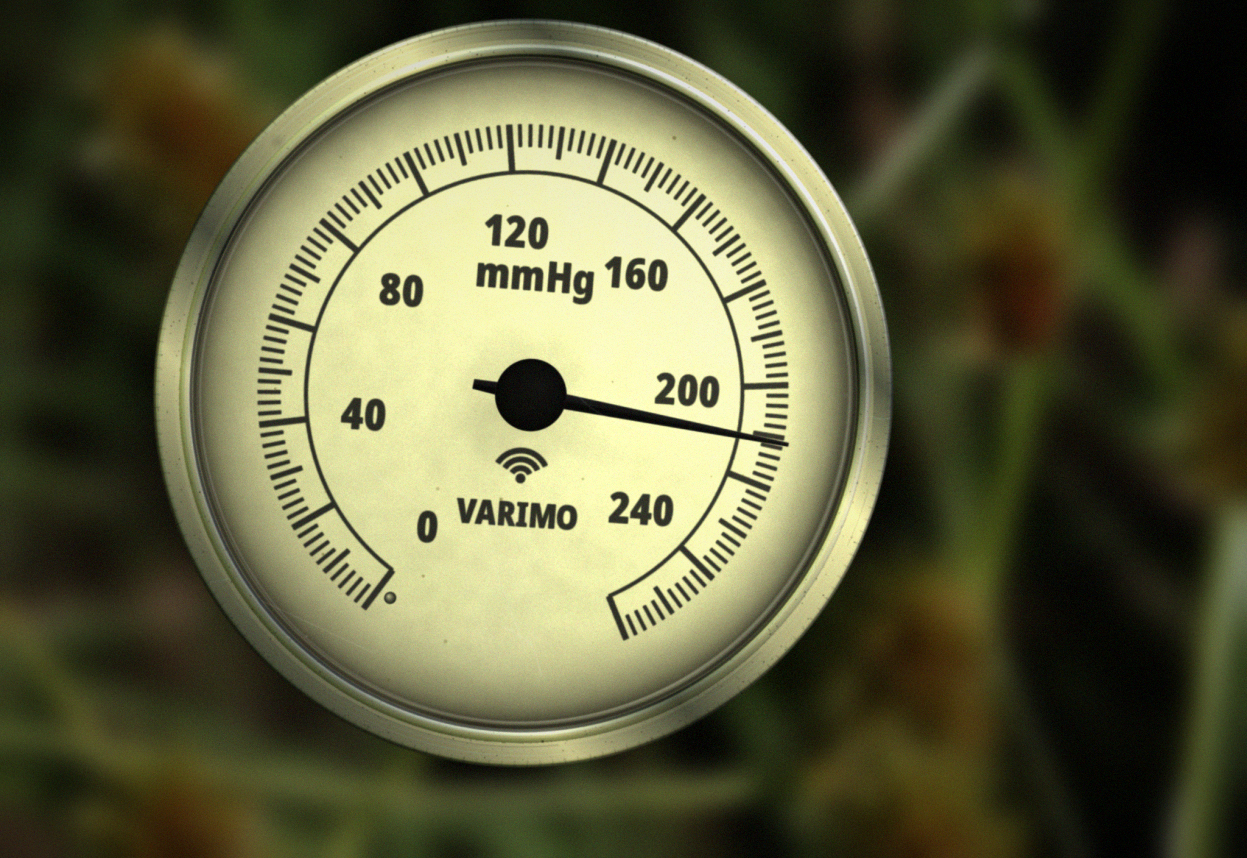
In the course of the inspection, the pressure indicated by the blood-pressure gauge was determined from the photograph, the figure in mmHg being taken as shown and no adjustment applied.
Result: 211 mmHg
